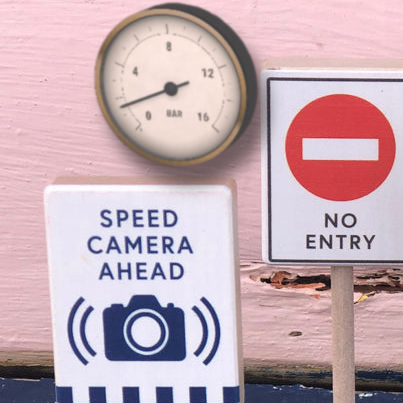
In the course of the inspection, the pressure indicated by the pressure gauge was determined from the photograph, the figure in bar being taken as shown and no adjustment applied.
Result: 1.5 bar
